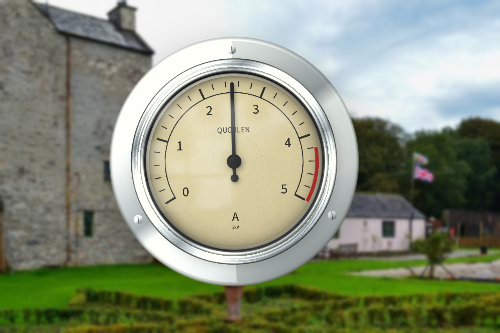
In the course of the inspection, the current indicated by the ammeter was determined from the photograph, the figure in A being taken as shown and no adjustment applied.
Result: 2.5 A
